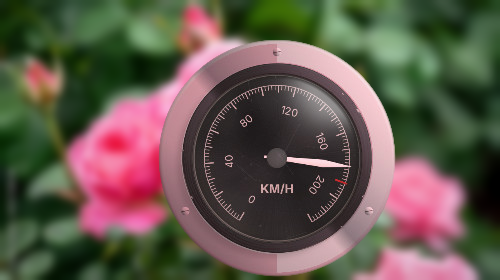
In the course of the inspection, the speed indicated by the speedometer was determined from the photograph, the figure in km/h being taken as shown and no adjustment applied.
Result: 180 km/h
